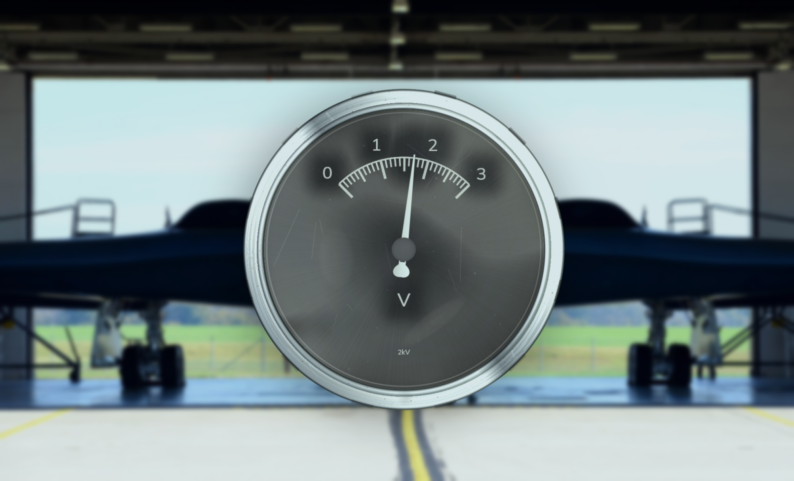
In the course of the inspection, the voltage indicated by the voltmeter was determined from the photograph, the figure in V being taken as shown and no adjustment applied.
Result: 1.7 V
